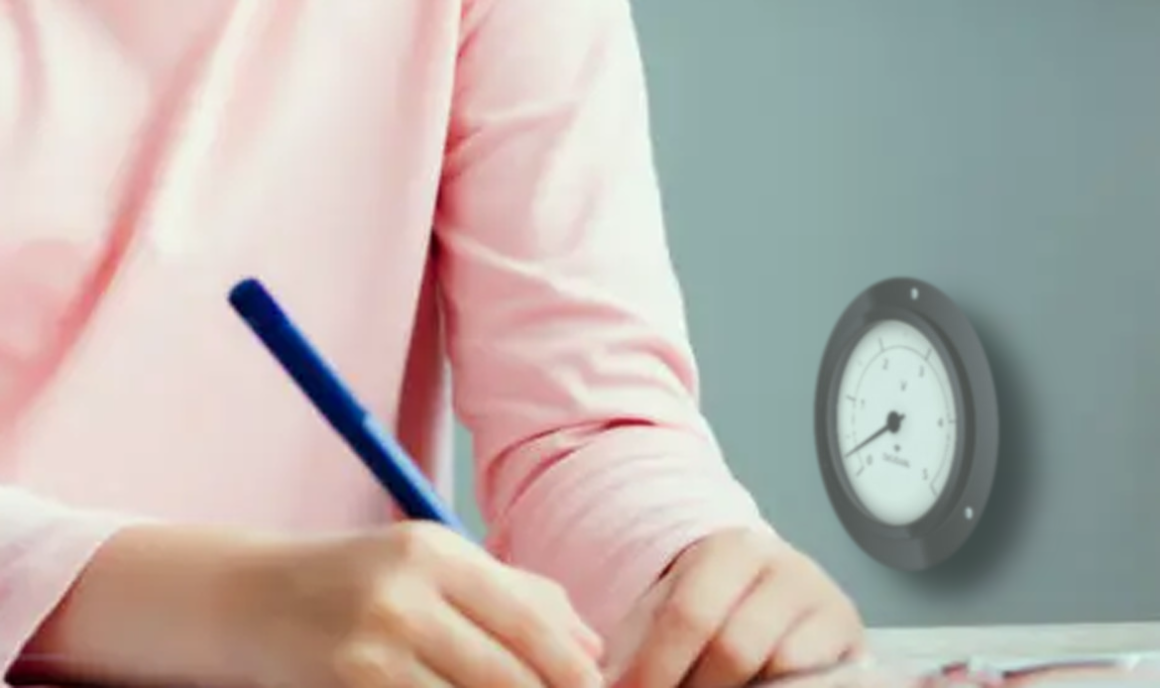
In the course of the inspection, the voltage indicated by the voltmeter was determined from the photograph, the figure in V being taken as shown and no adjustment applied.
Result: 0.25 V
